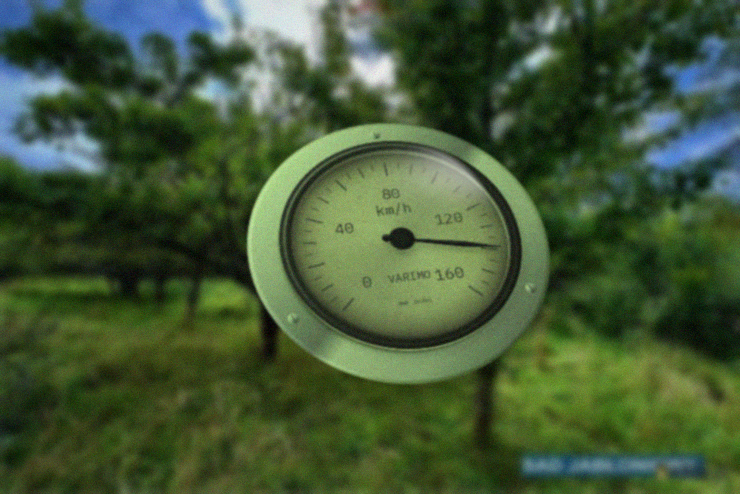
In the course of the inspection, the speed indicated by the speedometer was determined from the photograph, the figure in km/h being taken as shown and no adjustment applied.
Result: 140 km/h
